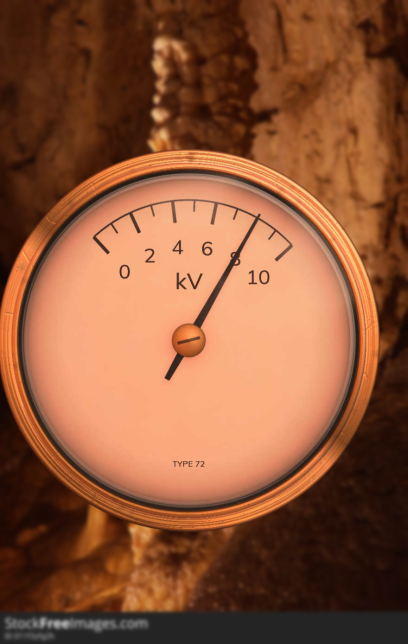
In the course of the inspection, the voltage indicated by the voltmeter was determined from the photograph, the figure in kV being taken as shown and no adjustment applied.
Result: 8 kV
